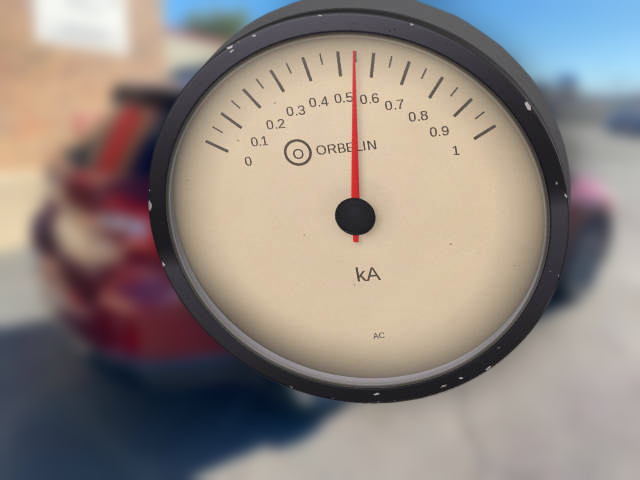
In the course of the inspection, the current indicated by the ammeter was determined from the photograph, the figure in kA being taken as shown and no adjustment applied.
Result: 0.55 kA
